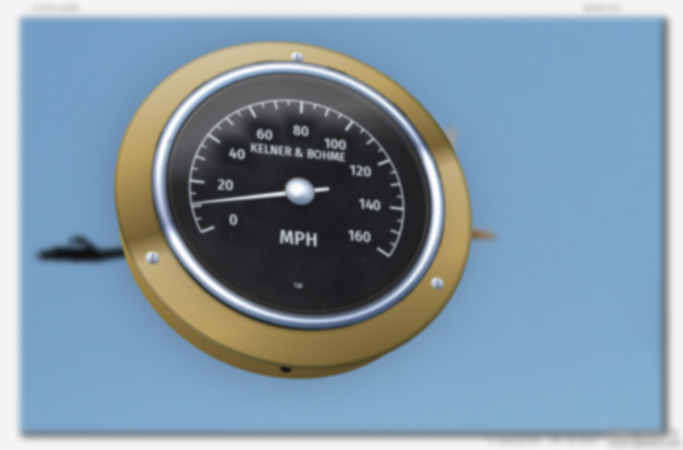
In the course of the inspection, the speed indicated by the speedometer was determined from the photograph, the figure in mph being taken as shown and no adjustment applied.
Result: 10 mph
